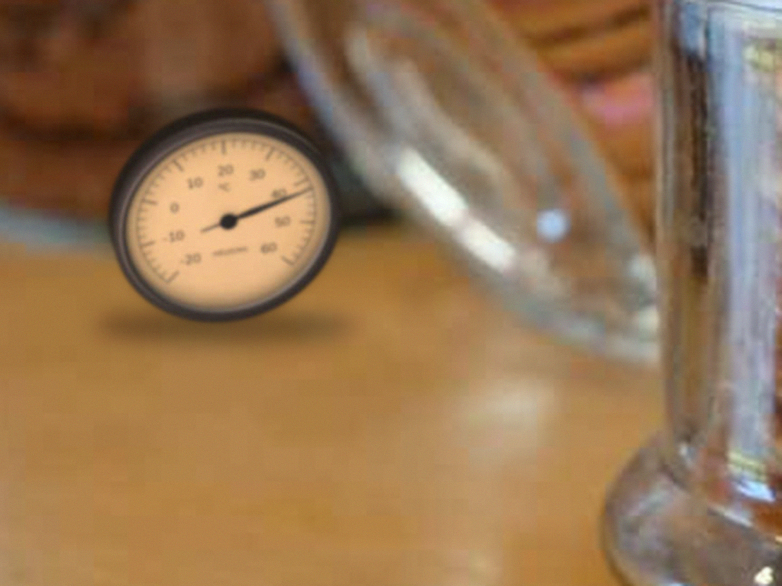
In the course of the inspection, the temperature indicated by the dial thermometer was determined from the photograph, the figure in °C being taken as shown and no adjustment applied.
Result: 42 °C
